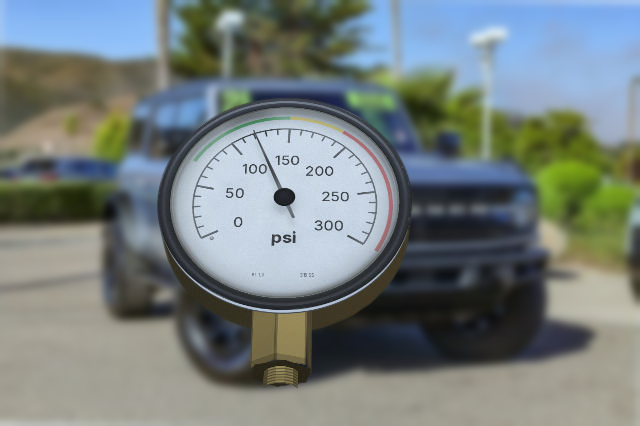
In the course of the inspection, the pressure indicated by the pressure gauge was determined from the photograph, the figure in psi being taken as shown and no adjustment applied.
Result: 120 psi
